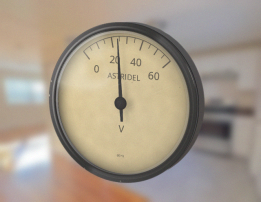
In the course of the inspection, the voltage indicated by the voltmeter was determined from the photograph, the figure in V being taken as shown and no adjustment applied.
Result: 25 V
